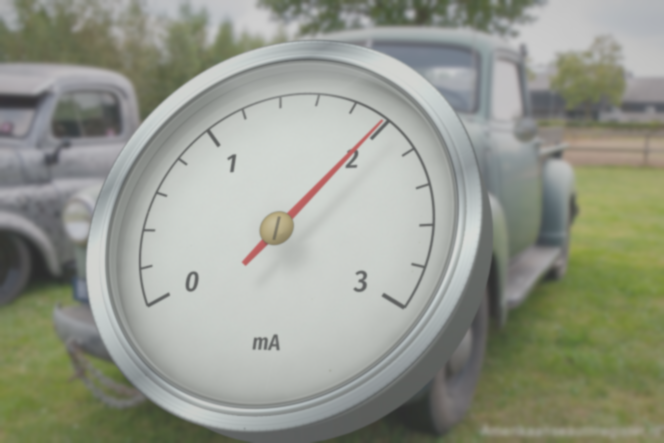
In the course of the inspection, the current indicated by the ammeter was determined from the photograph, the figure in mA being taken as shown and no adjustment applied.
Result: 2 mA
